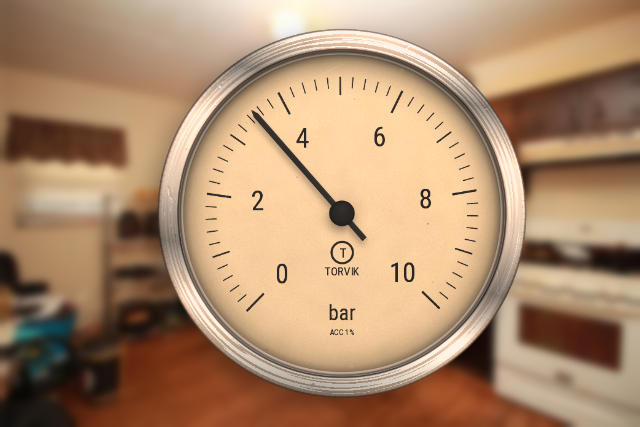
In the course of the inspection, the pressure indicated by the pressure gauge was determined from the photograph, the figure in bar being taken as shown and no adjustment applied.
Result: 3.5 bar
